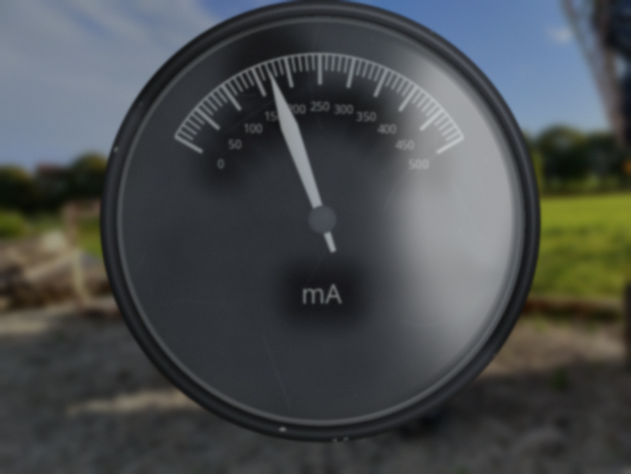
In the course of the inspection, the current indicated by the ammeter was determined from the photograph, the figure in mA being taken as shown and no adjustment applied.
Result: 170 mA
